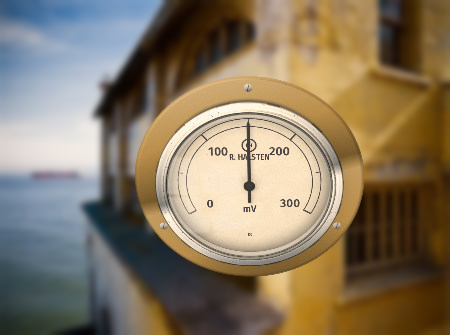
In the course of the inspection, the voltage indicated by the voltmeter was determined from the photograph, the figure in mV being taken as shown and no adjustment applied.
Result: 150 mV
